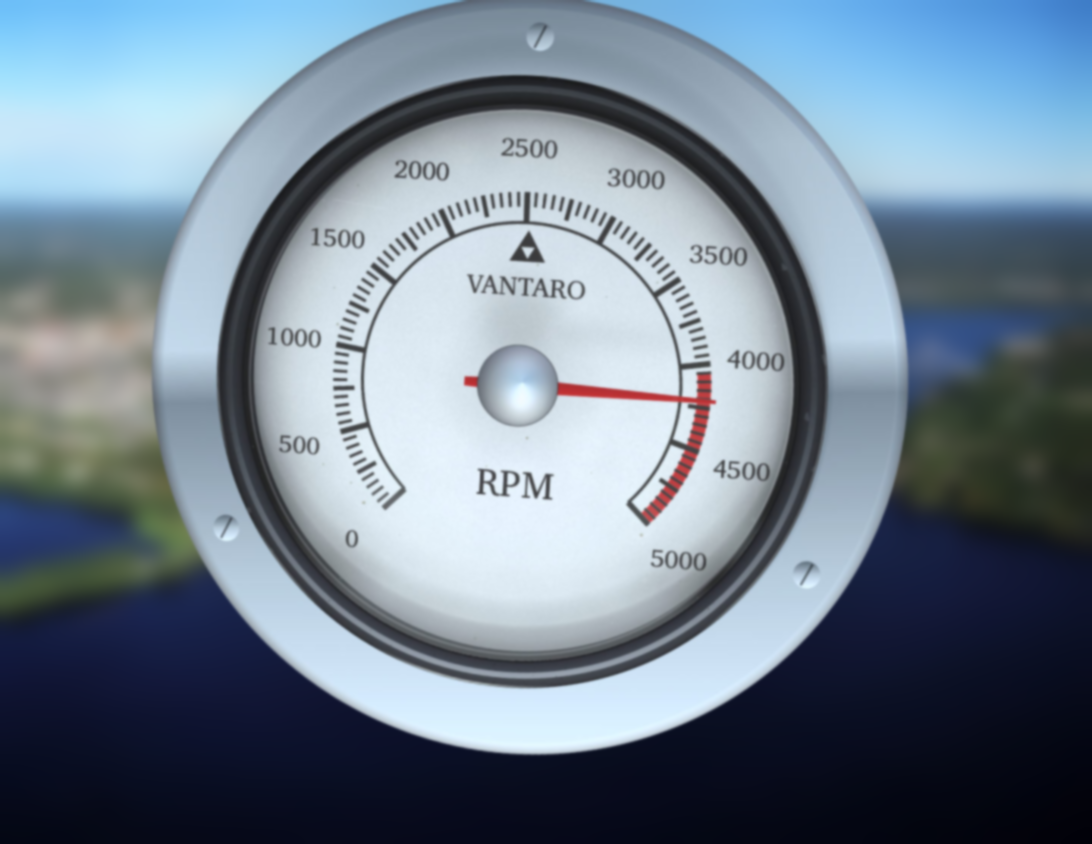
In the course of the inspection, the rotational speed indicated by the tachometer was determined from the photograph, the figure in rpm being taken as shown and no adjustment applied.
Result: 4200 rpm
